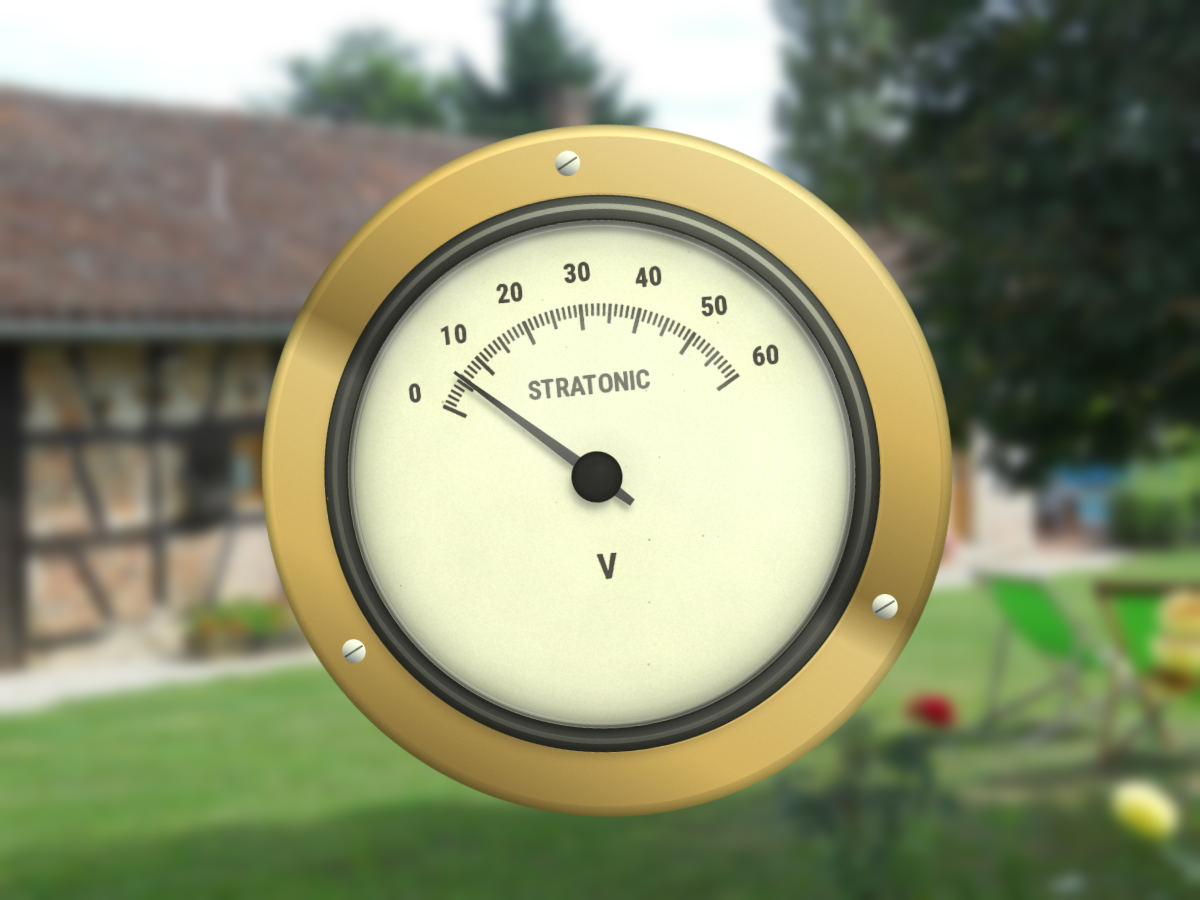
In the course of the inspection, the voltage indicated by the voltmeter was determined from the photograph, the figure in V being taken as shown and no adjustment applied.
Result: 6 V
